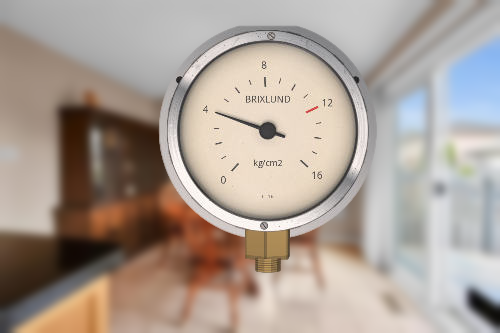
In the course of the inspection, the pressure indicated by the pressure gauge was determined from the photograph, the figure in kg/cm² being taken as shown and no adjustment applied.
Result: 4 kg/cm²
